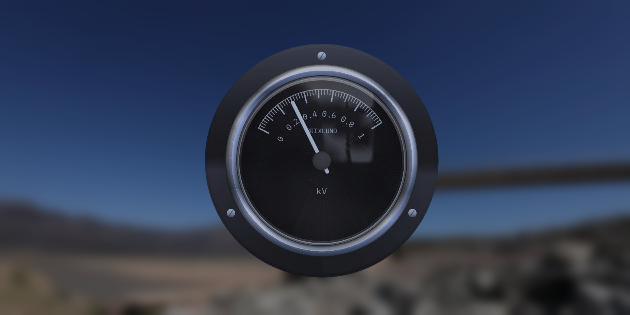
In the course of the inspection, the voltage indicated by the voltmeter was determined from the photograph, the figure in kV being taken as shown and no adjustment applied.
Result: 0.3 kV
